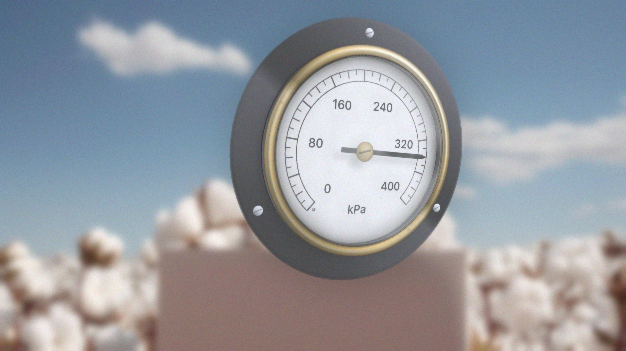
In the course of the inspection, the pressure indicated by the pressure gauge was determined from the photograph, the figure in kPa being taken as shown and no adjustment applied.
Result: 340 kPa
